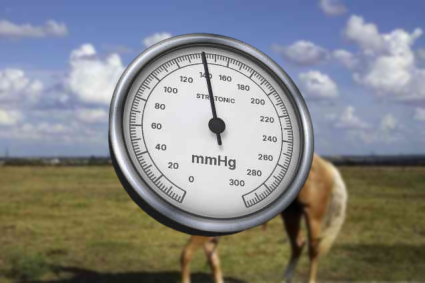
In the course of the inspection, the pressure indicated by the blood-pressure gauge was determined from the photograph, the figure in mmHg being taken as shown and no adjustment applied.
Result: 140 mmHg
